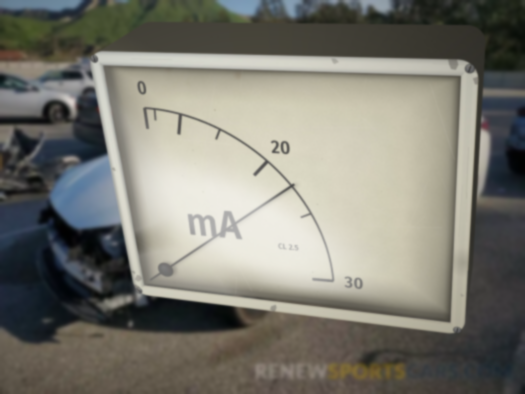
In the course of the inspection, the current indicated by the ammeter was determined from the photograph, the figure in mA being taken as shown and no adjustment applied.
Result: 22.5 mA
